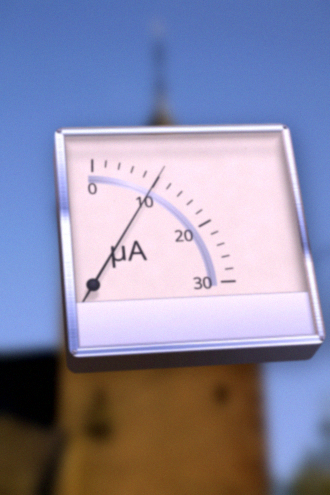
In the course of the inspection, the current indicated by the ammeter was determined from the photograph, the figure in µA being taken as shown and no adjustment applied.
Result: 10 µA
